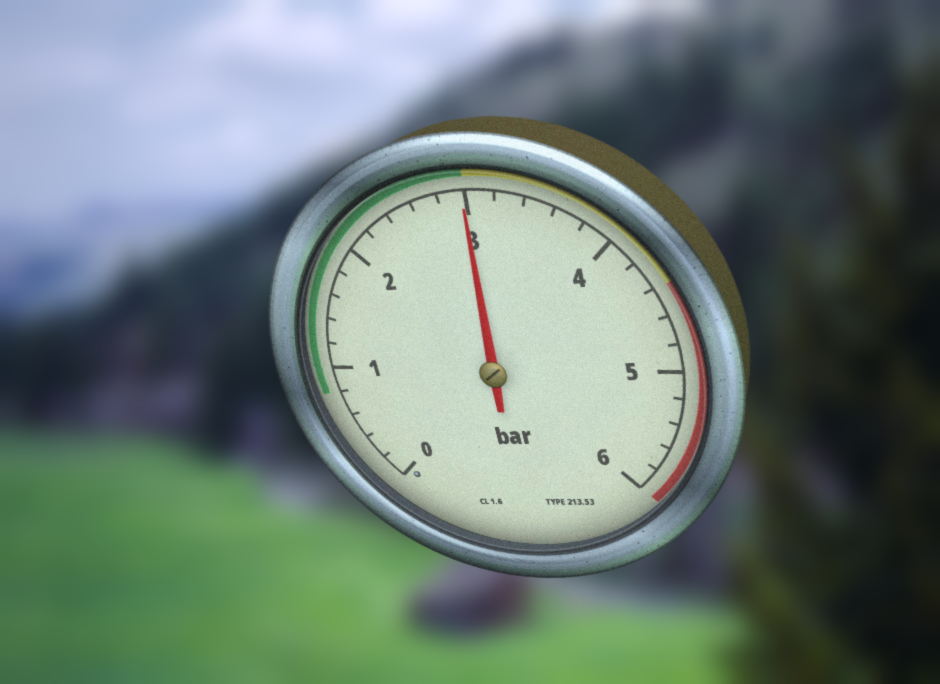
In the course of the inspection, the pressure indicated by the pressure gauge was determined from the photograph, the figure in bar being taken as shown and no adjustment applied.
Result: 3 bar
